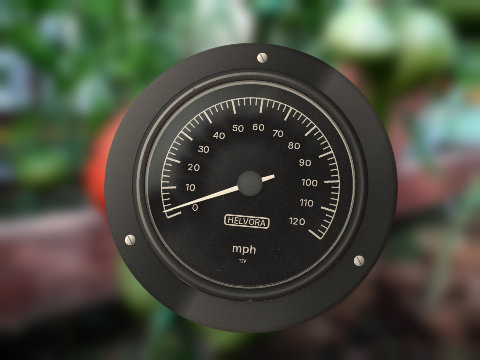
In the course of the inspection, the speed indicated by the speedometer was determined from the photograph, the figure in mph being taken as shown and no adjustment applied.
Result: 2 mph
